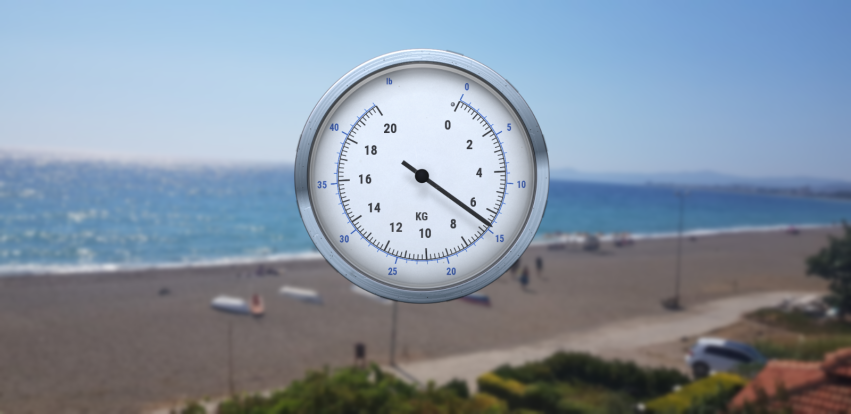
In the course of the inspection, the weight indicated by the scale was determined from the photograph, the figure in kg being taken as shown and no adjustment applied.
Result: 6.6 kg
